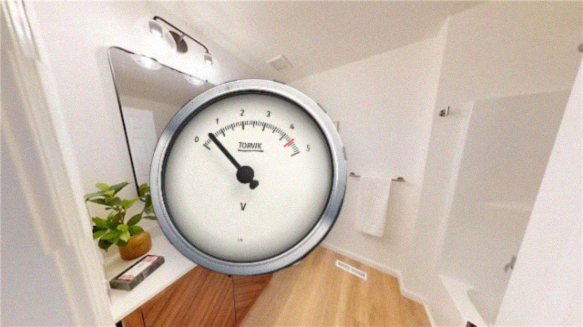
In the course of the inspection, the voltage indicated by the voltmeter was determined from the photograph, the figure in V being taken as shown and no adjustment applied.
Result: 0.5 V
